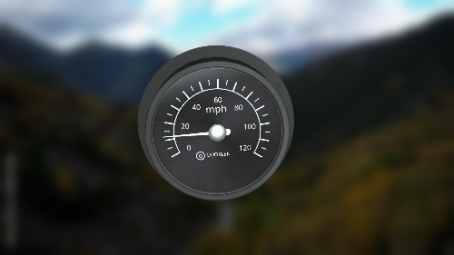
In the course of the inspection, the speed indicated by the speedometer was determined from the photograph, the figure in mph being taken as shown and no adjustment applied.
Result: 12.5 mph
